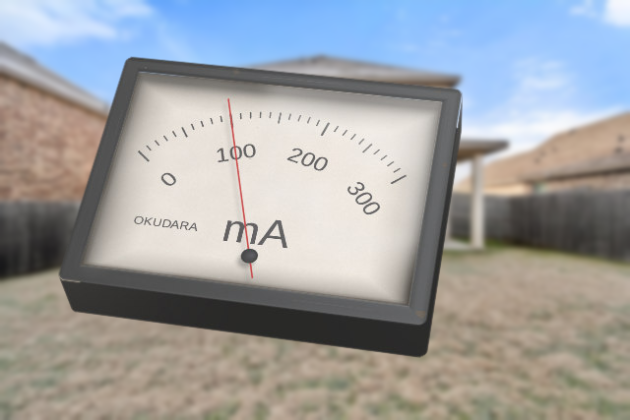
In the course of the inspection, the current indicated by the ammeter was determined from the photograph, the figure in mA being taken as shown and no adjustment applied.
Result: 100 mA
